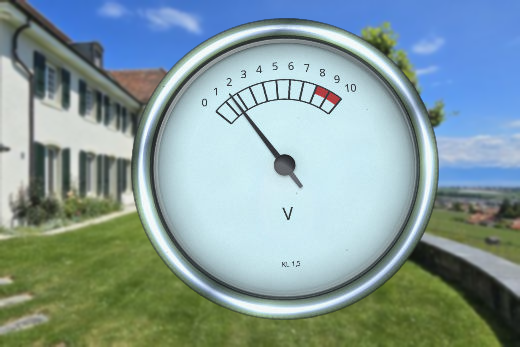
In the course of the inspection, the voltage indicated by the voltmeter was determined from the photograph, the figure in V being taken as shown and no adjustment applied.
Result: 1.5 V
